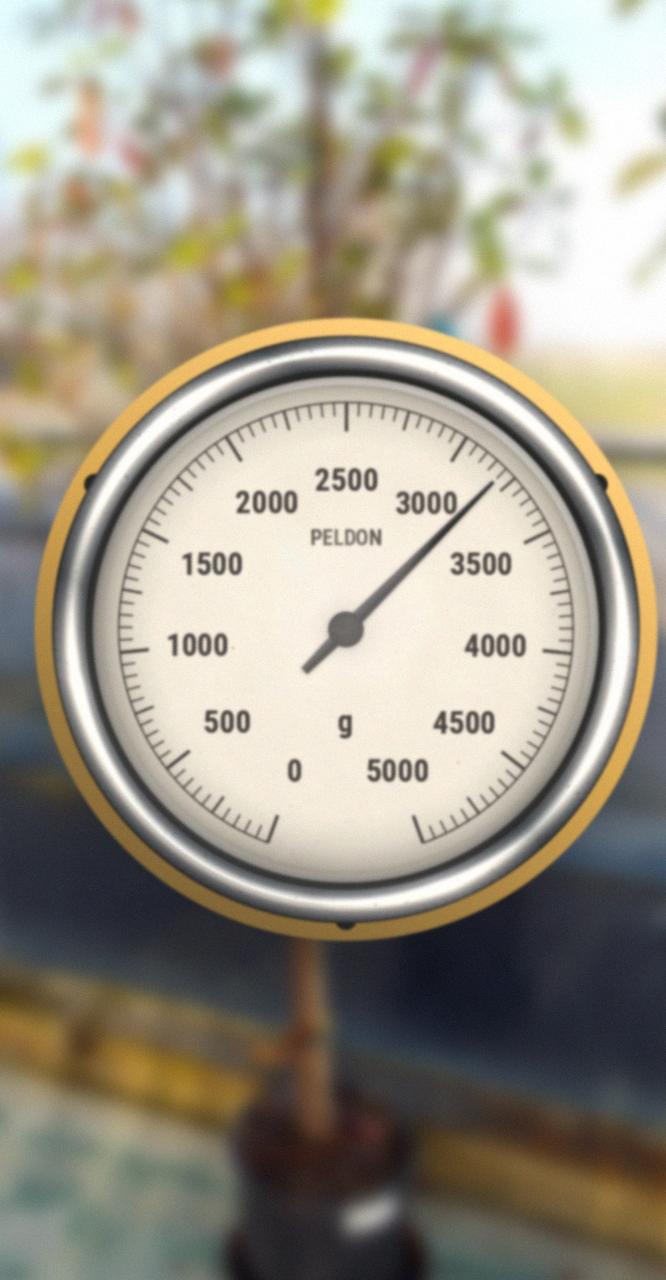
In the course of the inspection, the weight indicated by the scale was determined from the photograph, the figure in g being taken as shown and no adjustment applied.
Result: 3200 g
